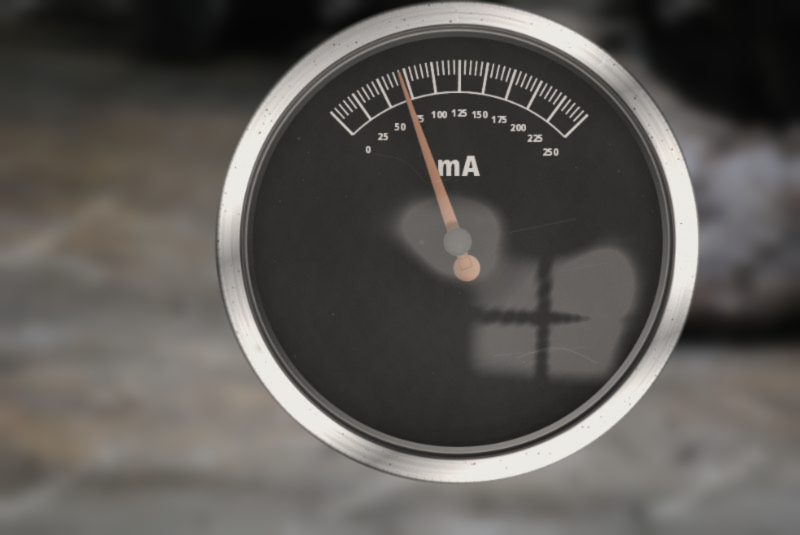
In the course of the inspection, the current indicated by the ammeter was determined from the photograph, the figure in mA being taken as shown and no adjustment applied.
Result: 70 mA
